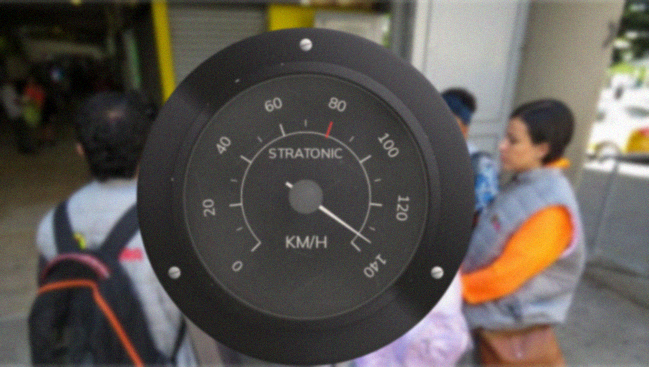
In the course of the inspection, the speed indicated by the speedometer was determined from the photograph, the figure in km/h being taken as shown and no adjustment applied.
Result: 135 km/h
